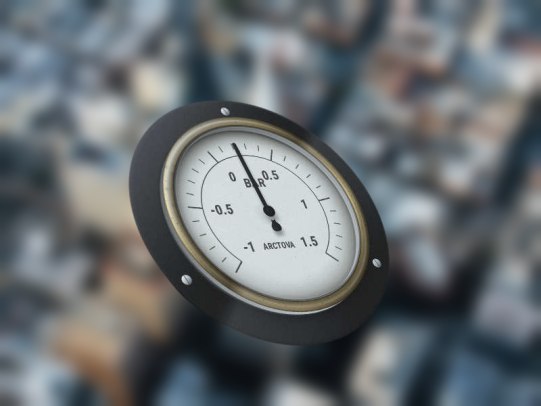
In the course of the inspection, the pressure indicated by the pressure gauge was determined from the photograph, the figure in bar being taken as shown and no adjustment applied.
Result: 0.2 bar
